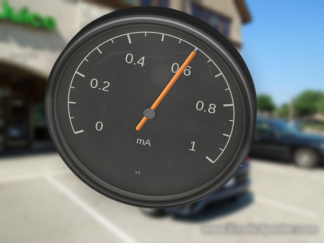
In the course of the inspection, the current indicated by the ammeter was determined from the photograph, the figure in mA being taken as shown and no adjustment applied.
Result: 0.6 mA
